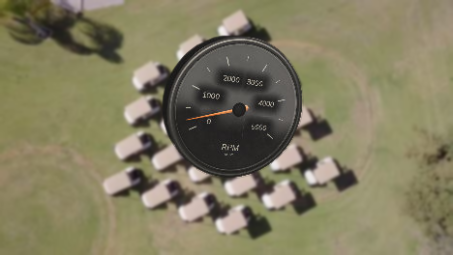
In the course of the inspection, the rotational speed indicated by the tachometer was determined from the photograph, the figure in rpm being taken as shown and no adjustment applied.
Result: 250 rpm
